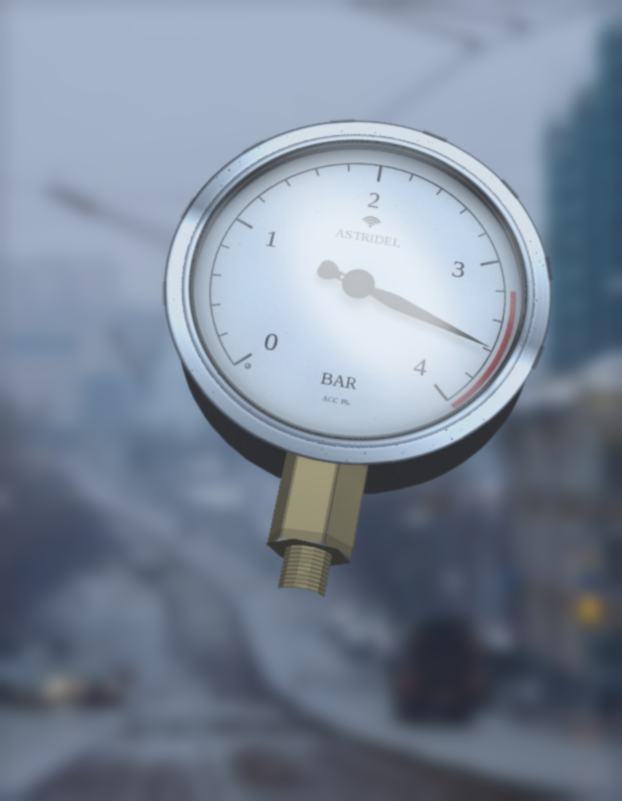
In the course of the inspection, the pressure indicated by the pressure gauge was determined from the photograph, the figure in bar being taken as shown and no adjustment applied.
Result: 3.6 bar
